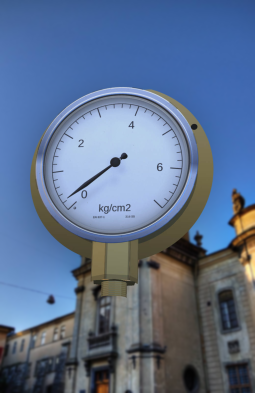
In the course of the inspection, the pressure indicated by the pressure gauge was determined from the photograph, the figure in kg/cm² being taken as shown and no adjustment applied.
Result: 0.2 kg/cm²
